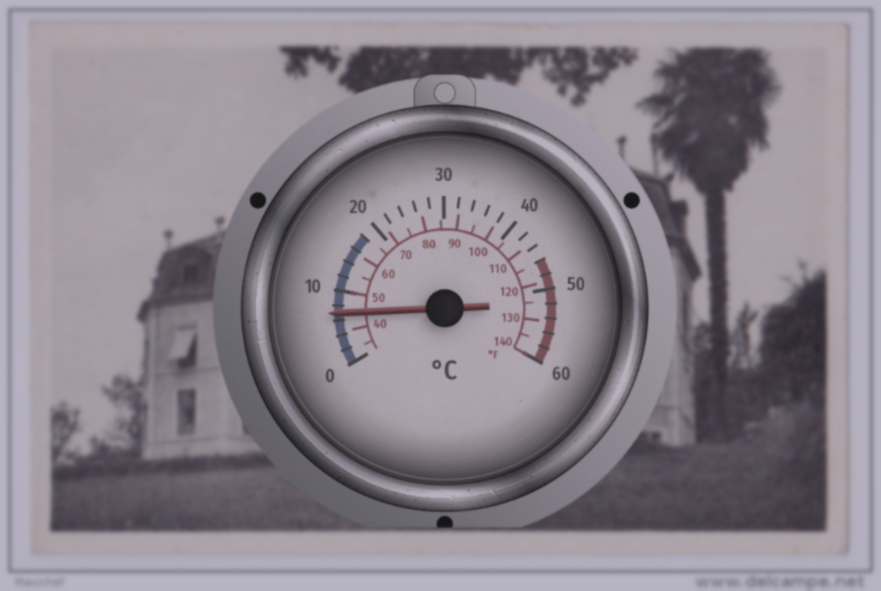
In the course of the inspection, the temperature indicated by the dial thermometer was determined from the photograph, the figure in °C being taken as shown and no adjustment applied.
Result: 7 °C
